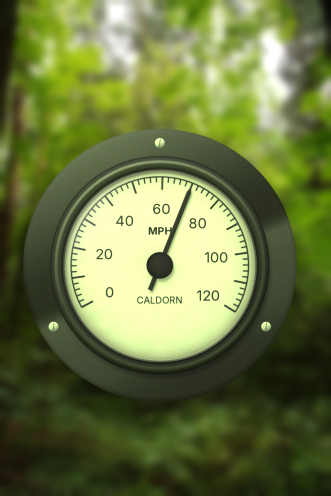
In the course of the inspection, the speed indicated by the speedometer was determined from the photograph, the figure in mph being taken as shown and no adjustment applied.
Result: 70 mph
